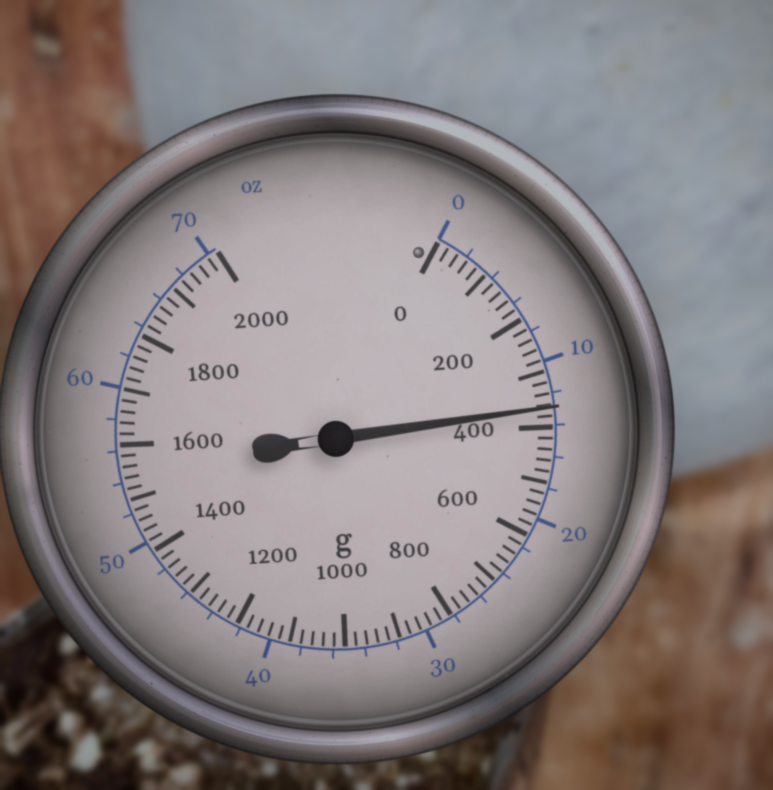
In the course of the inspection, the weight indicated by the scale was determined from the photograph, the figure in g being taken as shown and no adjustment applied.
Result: 360 g
